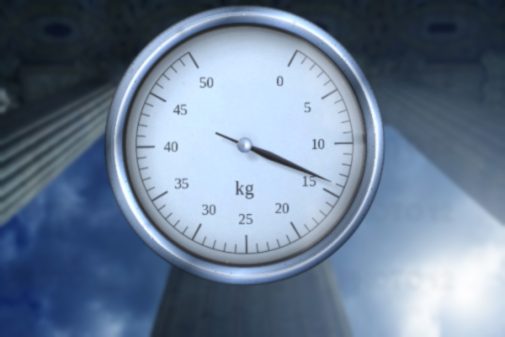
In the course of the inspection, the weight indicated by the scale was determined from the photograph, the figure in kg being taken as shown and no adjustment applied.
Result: 14 kg
